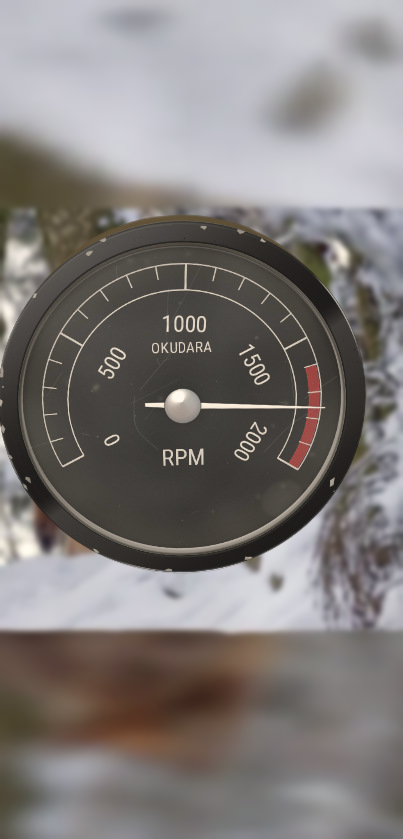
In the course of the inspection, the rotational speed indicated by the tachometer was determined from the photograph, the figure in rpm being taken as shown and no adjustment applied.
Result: 1750 rpm
